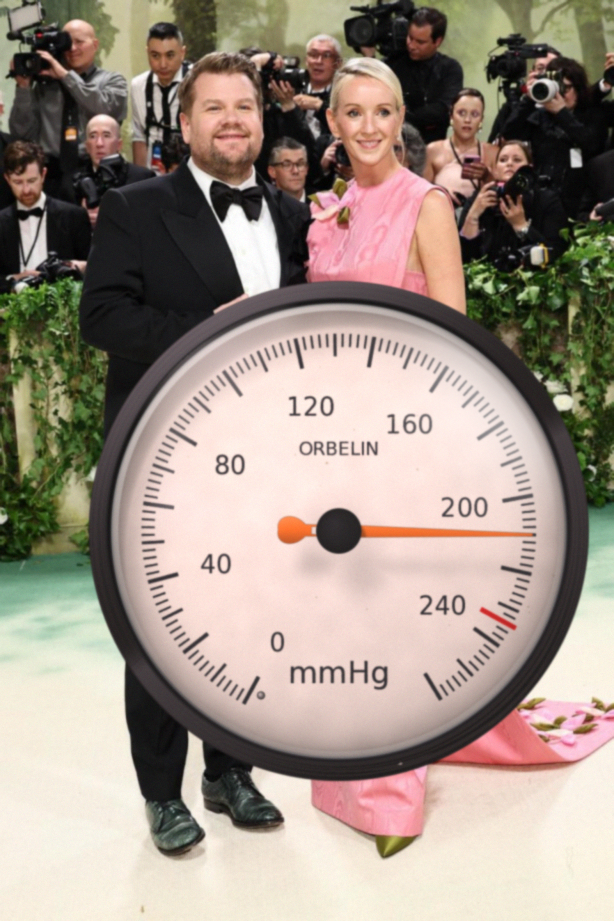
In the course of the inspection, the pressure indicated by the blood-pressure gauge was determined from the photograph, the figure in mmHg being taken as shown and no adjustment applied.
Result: 210 mmHg
